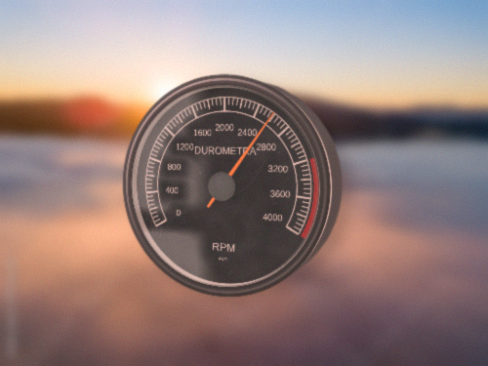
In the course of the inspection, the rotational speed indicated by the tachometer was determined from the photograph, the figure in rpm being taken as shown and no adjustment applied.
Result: 2600 rpm
